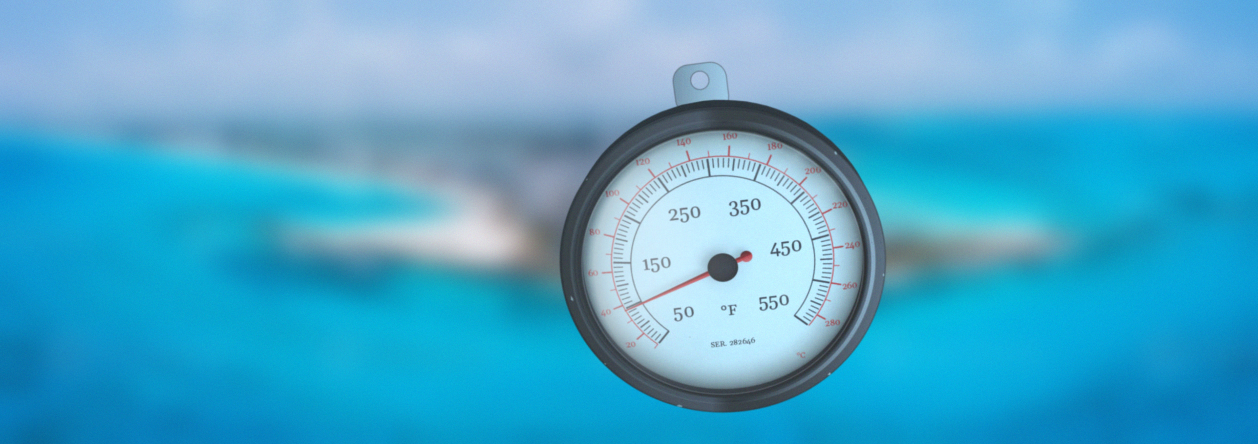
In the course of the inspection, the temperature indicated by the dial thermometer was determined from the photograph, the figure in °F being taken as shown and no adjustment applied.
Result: 100 °F
